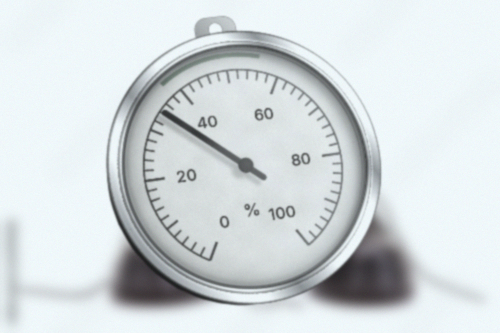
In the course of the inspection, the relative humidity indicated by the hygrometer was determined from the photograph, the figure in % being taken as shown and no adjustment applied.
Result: 34 %
